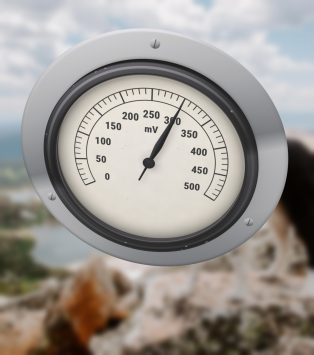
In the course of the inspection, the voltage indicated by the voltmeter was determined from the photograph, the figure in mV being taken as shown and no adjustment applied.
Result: 300 mV
